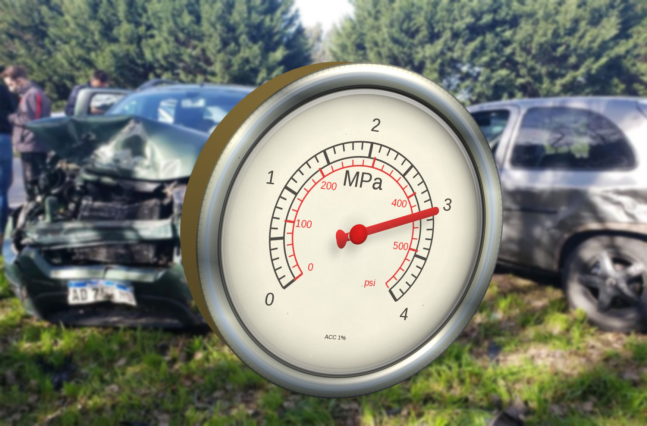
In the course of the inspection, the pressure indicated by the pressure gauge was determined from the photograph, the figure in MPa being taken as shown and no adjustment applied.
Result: 3 MPa
